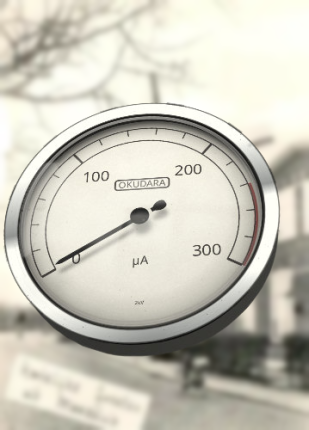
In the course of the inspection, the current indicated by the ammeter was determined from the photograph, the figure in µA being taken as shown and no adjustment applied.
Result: 0 µA
